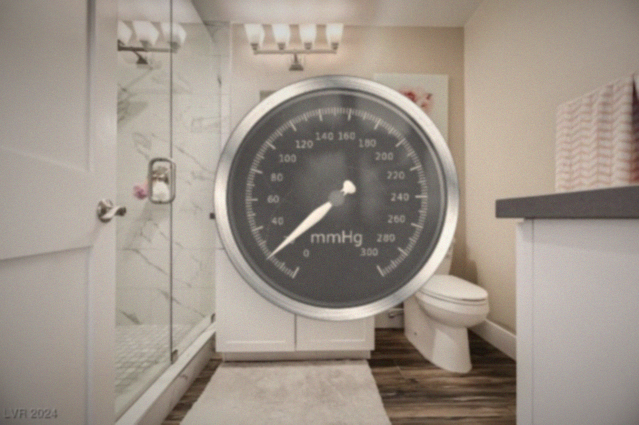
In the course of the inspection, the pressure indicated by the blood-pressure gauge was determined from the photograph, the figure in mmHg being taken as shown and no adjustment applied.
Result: 20 mmHg
